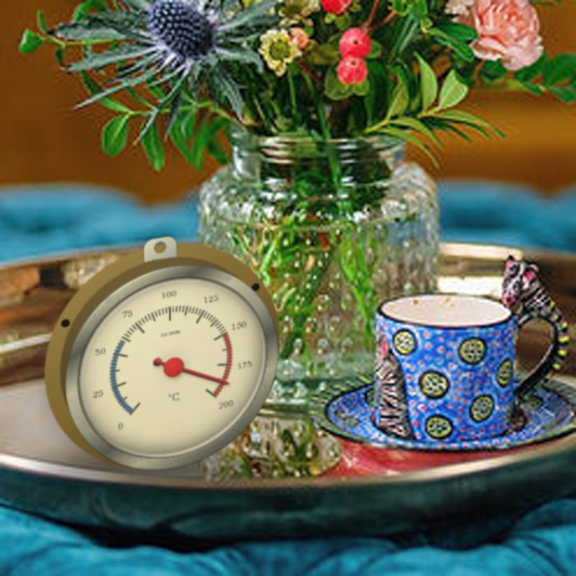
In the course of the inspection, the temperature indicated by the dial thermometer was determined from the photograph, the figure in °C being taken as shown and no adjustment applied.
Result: 187.5 °C
